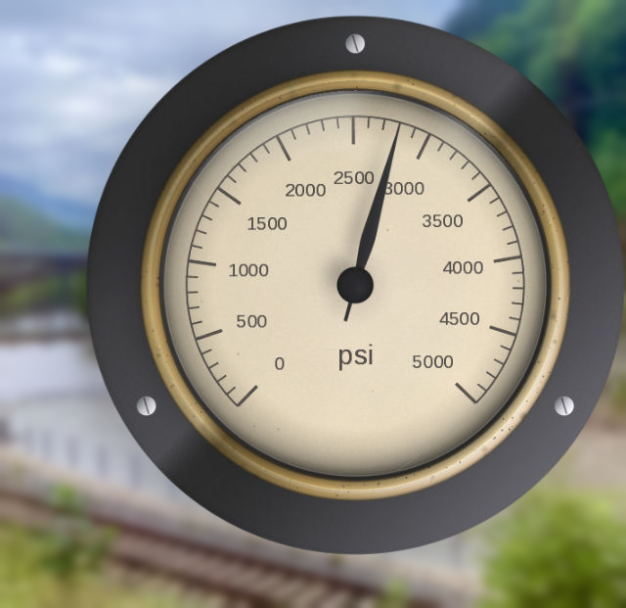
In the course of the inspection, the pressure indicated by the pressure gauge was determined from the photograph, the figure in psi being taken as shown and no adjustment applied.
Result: 2800 psi
